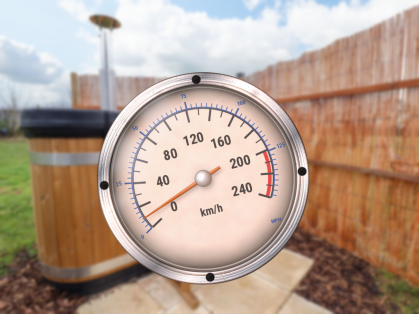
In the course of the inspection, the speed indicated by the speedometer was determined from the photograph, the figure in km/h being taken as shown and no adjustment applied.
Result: 10 km/h
